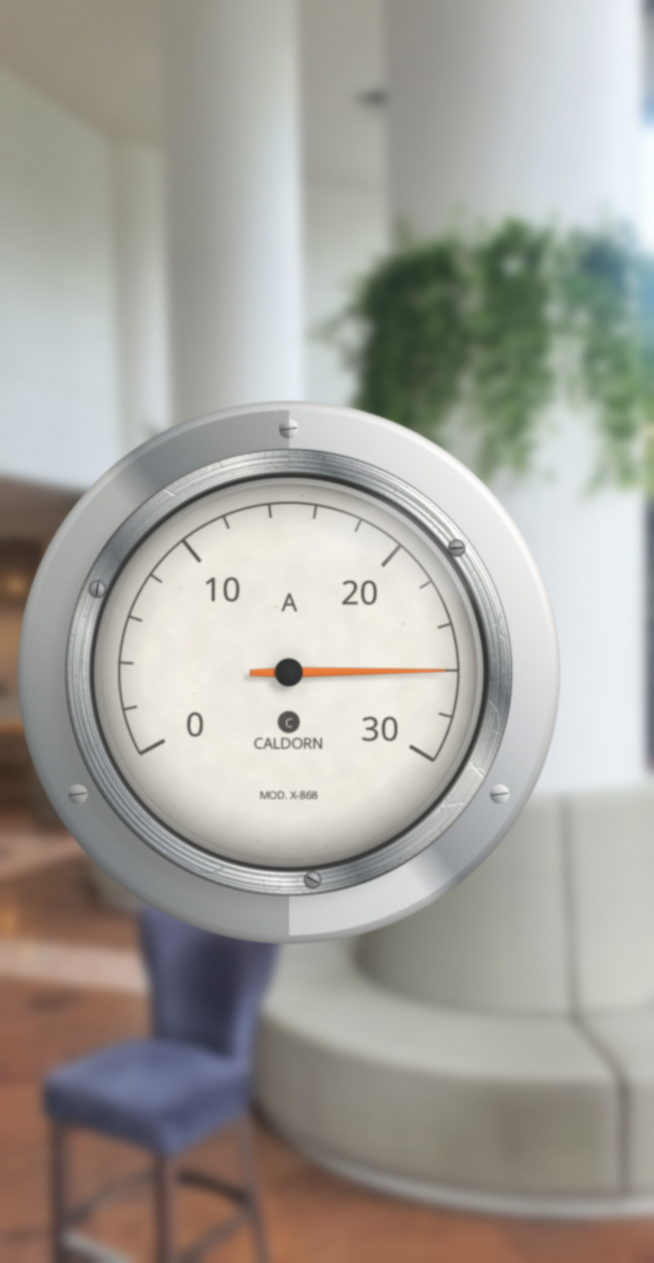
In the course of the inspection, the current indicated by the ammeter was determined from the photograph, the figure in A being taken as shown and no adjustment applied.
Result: 26 A
